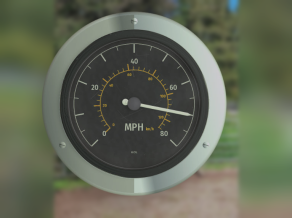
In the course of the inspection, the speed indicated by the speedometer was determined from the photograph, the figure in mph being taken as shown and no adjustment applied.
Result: 70 mph
